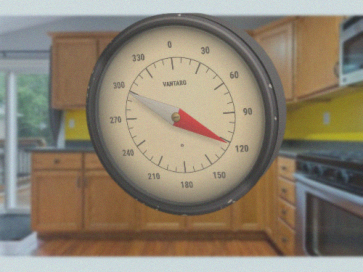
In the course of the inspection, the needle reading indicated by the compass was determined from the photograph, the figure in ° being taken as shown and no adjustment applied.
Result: 120 °
